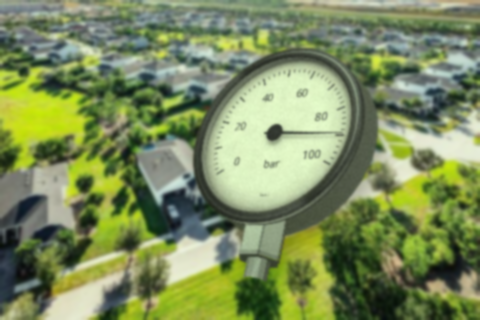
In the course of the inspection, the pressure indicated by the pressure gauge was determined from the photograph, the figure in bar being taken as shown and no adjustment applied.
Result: 90 bar
